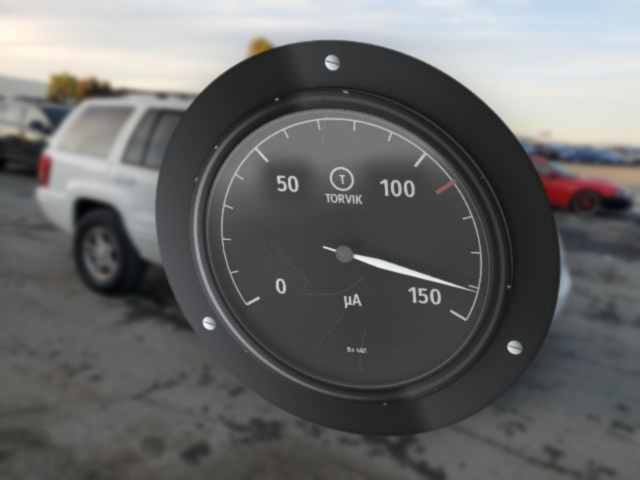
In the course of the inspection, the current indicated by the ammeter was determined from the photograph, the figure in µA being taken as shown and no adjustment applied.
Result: 140 µA
